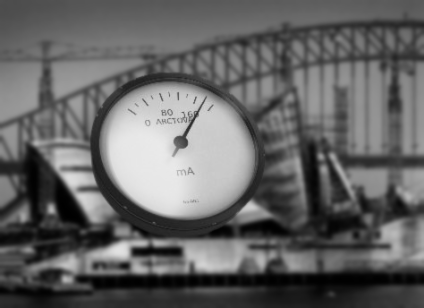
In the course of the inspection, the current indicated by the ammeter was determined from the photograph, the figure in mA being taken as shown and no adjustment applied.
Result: 180 mA
